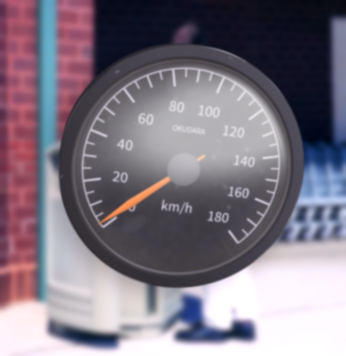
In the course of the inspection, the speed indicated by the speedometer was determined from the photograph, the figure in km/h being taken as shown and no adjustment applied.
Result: 2.5 km/h
